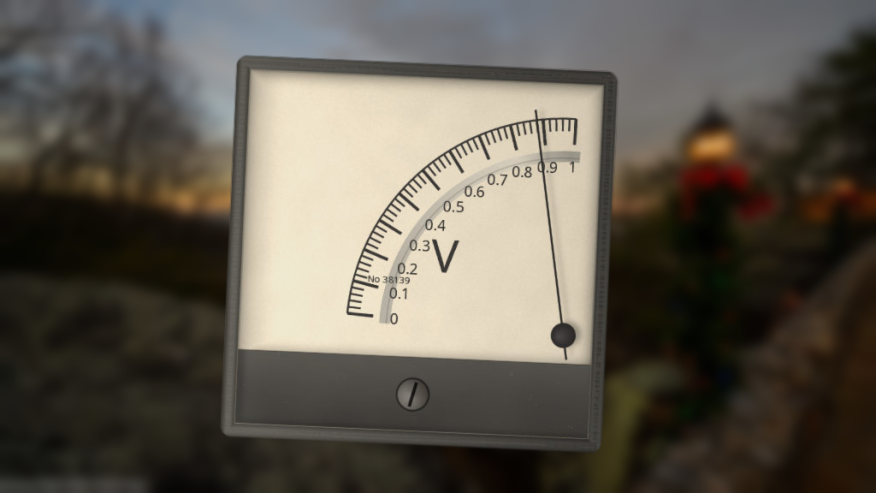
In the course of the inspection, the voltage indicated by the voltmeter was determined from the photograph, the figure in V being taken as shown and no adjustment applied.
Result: 0.88 V
